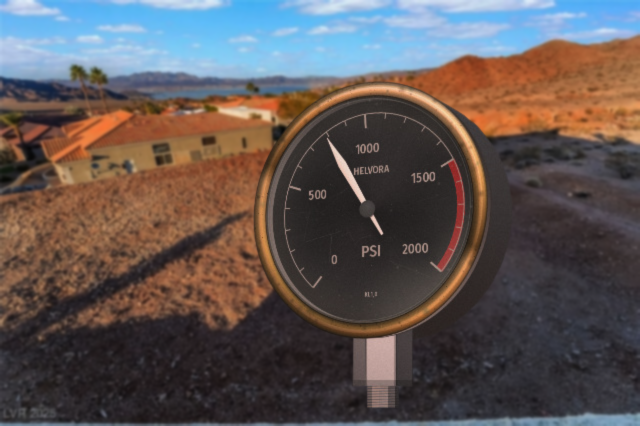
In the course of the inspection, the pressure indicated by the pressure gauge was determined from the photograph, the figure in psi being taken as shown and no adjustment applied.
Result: 800 psi
